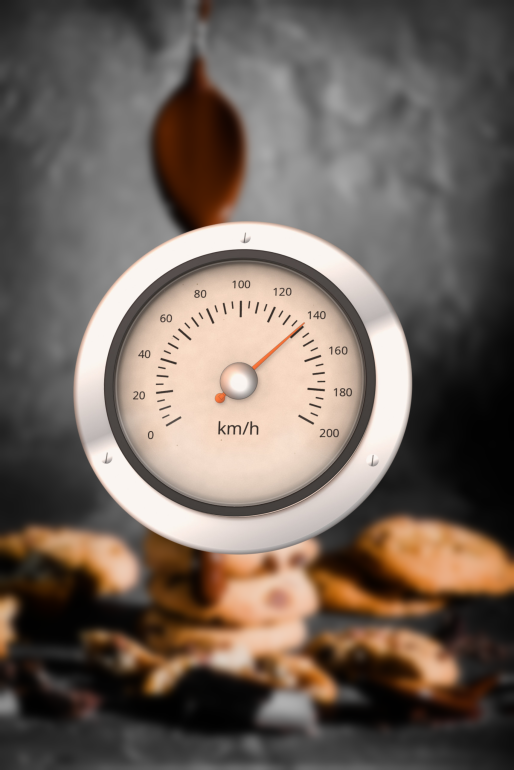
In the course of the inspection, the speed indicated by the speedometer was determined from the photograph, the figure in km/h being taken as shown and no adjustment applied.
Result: 140 km/h
